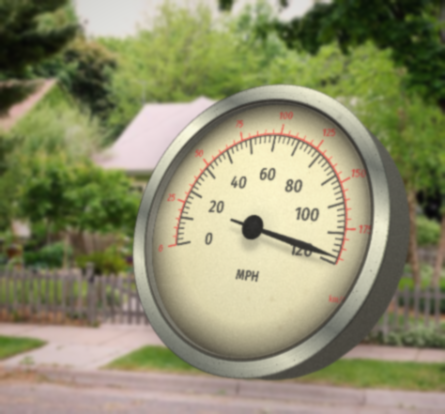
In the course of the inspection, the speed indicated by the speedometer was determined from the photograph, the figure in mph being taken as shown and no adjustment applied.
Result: 118 mph
